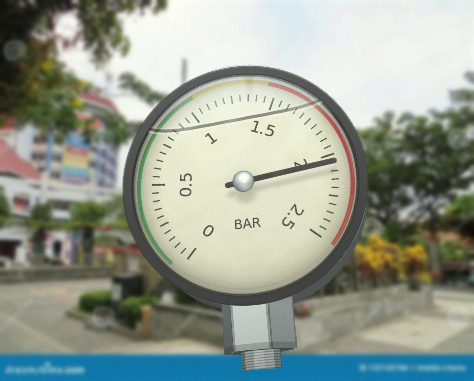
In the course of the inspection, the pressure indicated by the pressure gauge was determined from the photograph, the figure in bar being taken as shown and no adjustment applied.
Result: 2.05 bar
